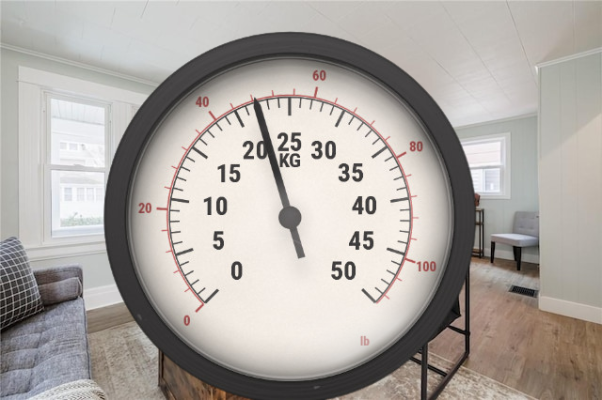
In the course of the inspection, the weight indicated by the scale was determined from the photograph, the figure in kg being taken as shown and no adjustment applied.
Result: 22 kg
